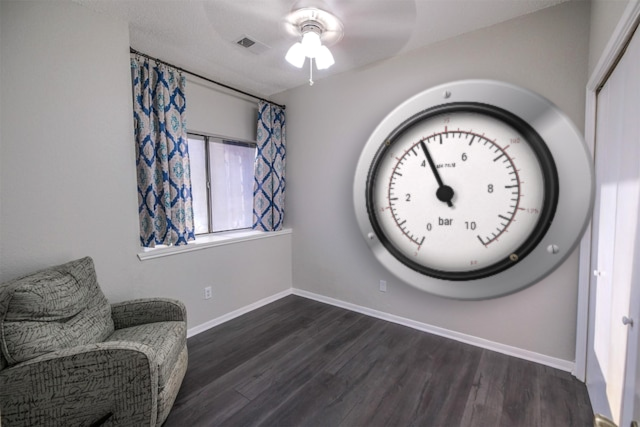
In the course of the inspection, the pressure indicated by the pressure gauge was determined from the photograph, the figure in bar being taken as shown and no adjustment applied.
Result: 4.4 bar
